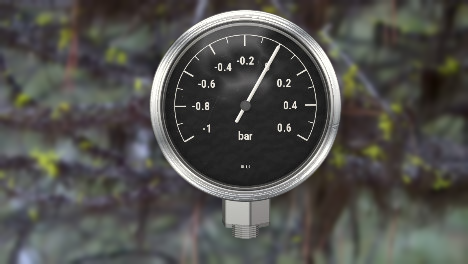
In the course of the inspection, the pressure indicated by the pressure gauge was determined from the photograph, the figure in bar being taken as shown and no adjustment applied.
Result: 0 bar
